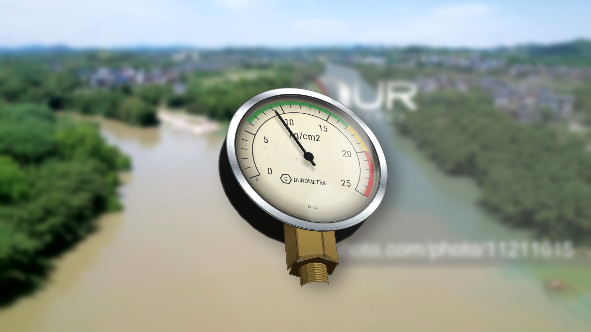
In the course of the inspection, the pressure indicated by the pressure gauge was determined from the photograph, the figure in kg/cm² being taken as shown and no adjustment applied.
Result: 9 kg/cm²
